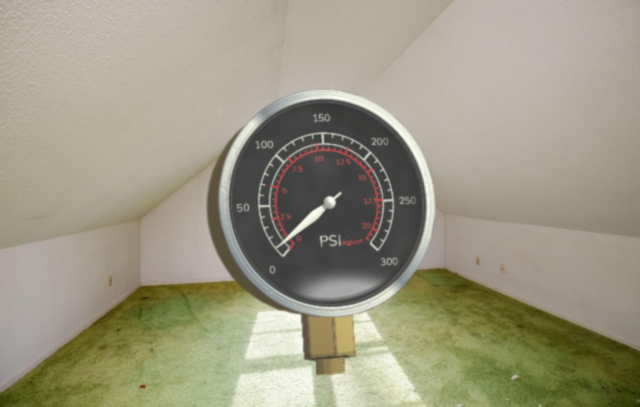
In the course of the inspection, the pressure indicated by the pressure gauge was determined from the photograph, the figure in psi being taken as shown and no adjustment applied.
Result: 10 psi
